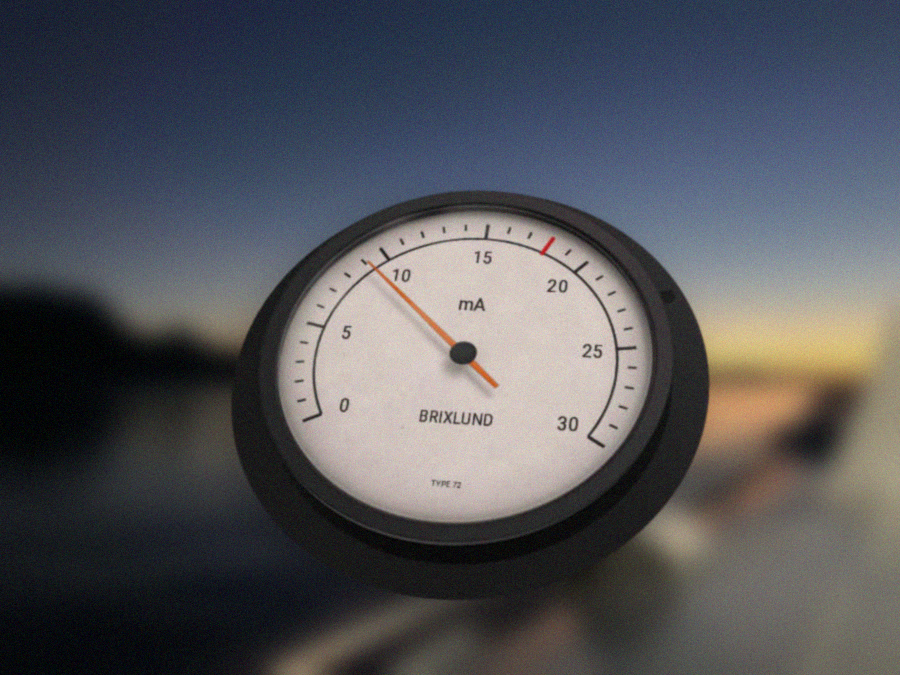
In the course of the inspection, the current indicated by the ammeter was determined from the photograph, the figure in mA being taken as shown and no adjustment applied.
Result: 9 mA
